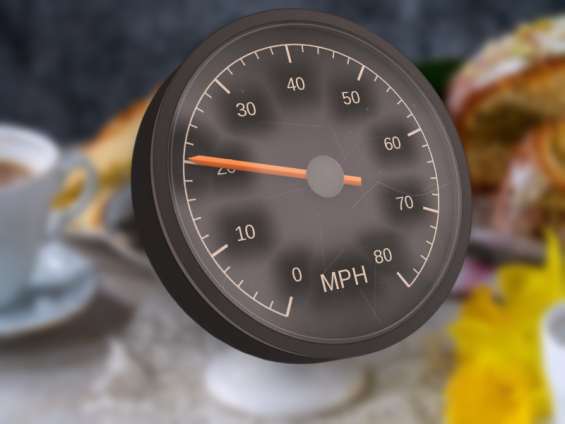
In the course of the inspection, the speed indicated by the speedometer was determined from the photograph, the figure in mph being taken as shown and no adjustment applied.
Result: 20 mph
